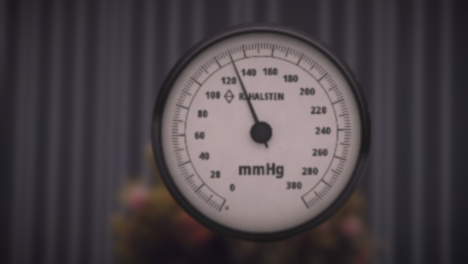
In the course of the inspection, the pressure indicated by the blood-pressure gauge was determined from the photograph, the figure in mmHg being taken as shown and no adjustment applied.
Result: 130 mmHg
